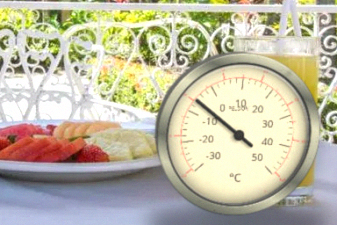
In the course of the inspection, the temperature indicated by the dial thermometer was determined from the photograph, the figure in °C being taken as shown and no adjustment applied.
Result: -6 °C
